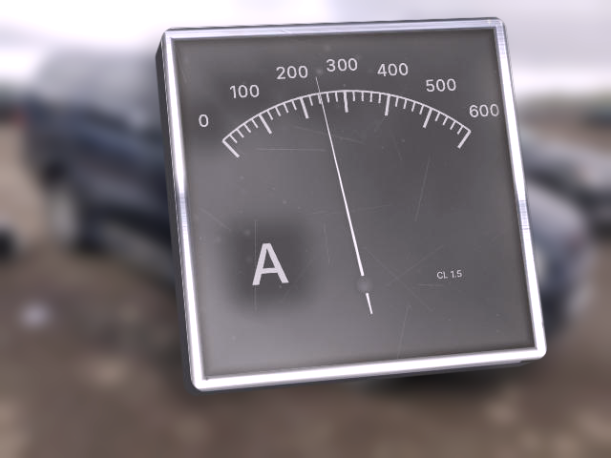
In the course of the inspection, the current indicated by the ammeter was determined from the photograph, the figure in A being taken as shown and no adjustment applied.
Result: 240 A
